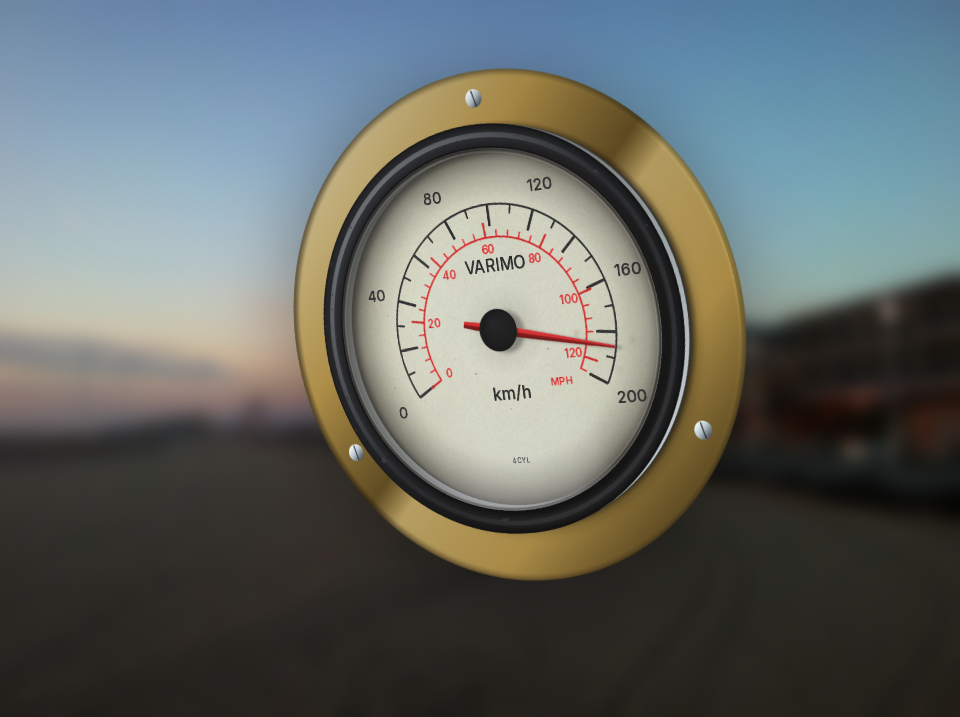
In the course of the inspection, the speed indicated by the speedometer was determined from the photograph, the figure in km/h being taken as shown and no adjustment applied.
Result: 185 km/h
